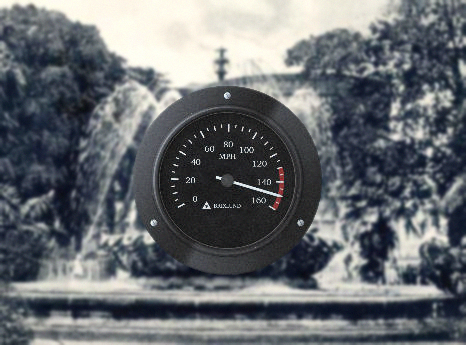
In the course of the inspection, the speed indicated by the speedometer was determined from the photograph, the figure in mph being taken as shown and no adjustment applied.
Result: 150 mph
